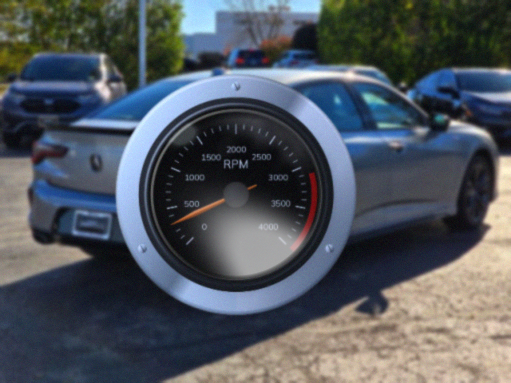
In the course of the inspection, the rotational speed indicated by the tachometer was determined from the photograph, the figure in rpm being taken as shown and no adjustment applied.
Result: 300 rpm
